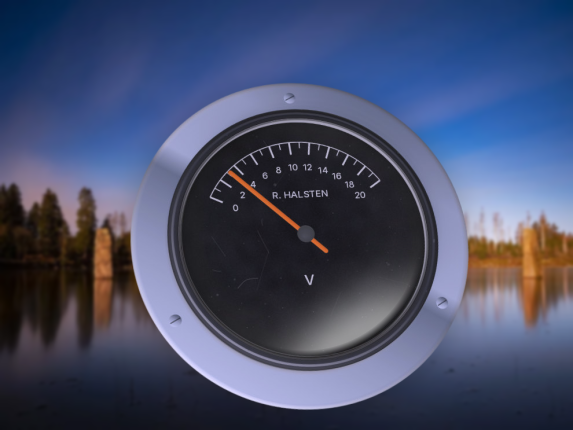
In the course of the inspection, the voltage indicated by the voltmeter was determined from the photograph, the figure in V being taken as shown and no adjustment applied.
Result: 3 V
